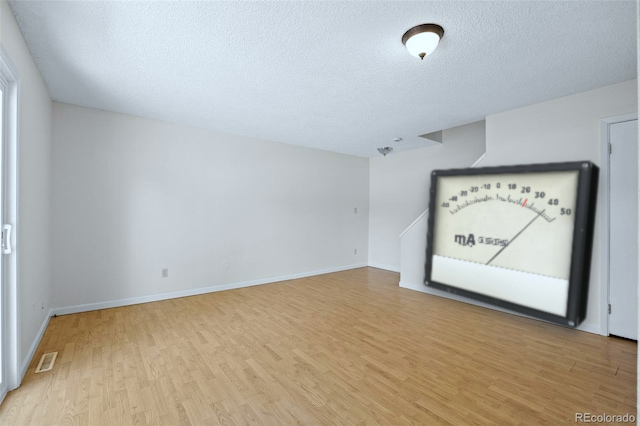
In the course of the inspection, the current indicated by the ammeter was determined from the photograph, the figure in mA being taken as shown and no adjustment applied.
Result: 40 mA
